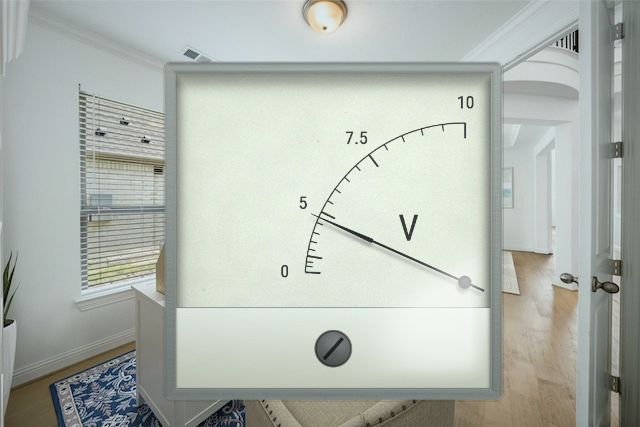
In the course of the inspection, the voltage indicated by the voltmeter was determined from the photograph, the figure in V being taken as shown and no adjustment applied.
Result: 4.75 V
